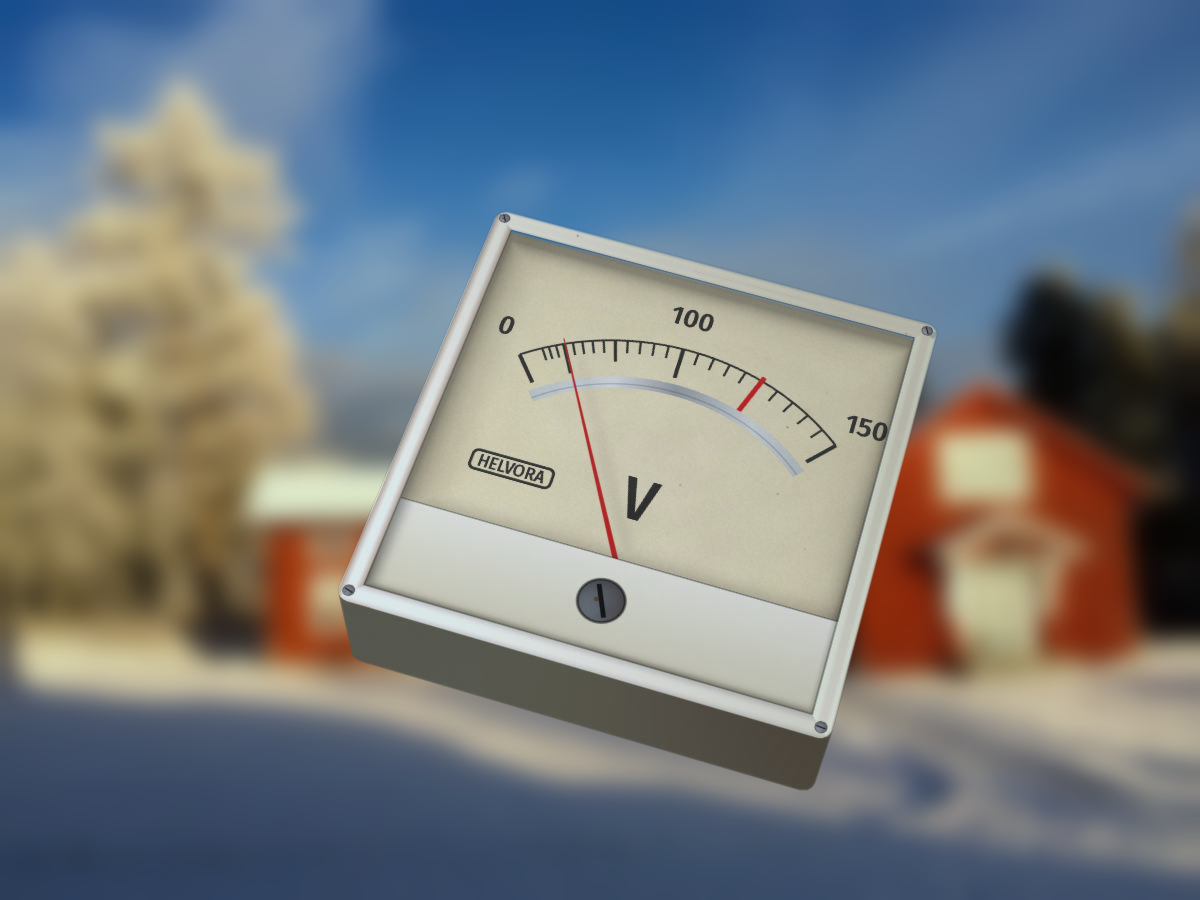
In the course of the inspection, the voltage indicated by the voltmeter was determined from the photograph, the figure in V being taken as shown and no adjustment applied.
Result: 50 V
